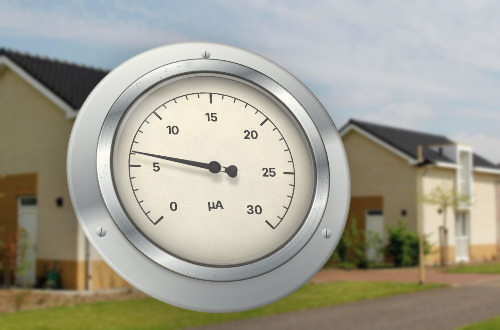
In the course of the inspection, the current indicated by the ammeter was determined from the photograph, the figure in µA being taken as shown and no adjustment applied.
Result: 6 µA
